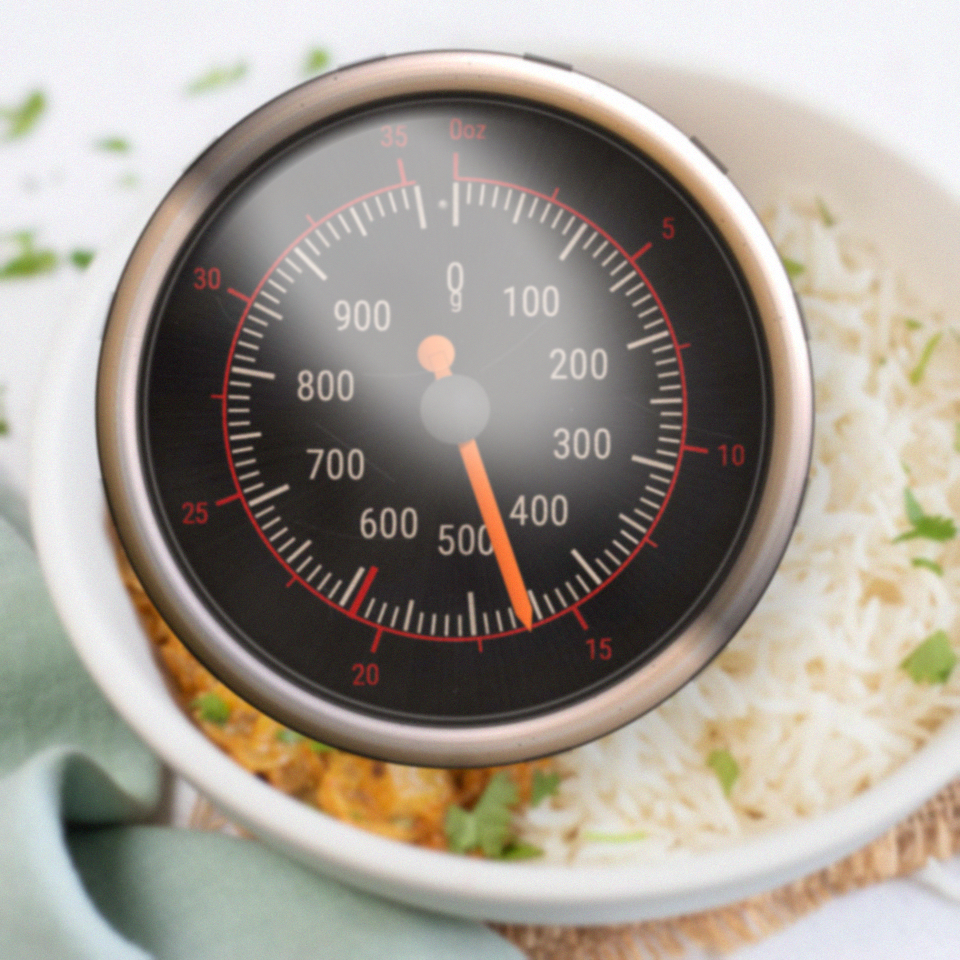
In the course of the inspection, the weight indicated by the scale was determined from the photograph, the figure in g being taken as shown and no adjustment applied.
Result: 460 g
